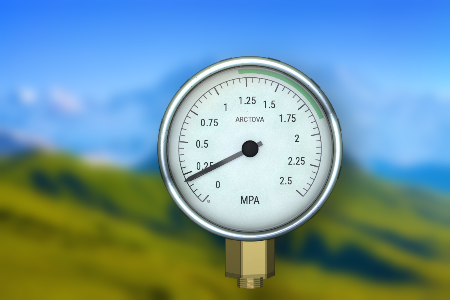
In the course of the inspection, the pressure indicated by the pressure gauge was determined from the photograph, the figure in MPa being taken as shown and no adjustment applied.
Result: 0.2 MPa
